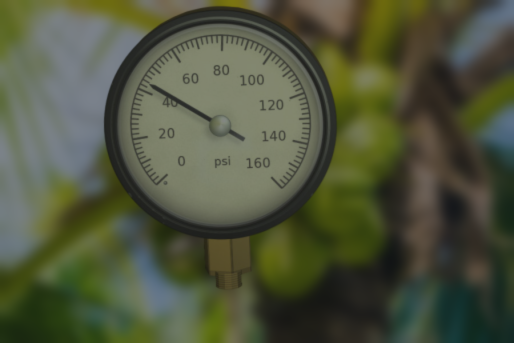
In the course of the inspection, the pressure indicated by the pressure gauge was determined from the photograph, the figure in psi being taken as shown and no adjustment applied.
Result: 44 psi
